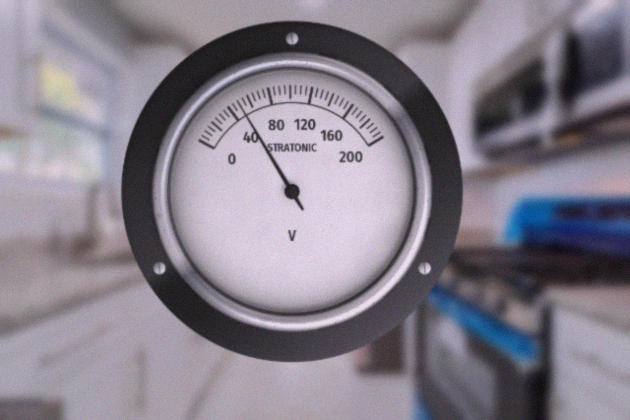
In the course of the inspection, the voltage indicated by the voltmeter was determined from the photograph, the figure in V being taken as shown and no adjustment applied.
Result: 50 V
